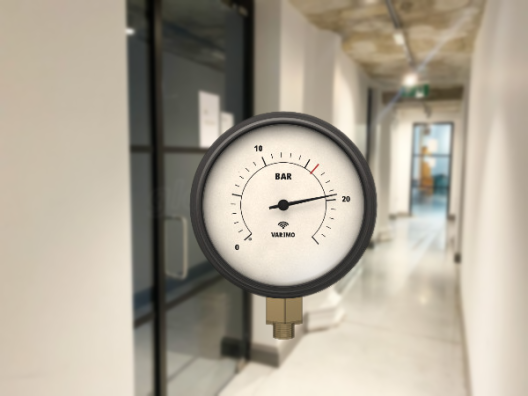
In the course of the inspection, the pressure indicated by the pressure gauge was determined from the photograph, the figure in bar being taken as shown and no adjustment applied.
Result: 19.5 bar
